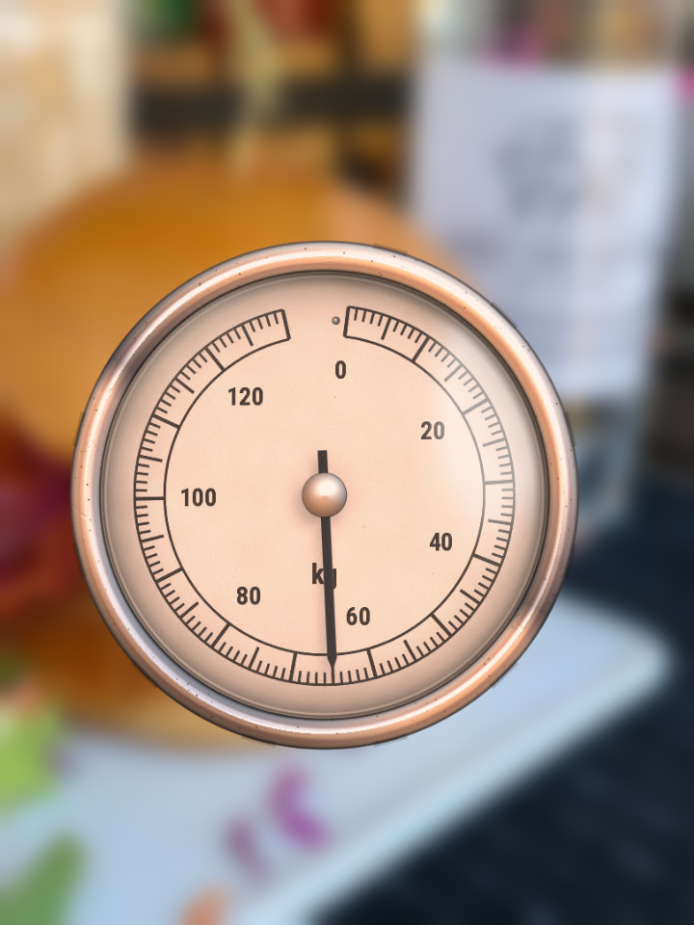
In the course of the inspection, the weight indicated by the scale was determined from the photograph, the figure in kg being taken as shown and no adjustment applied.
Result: 65 kg
